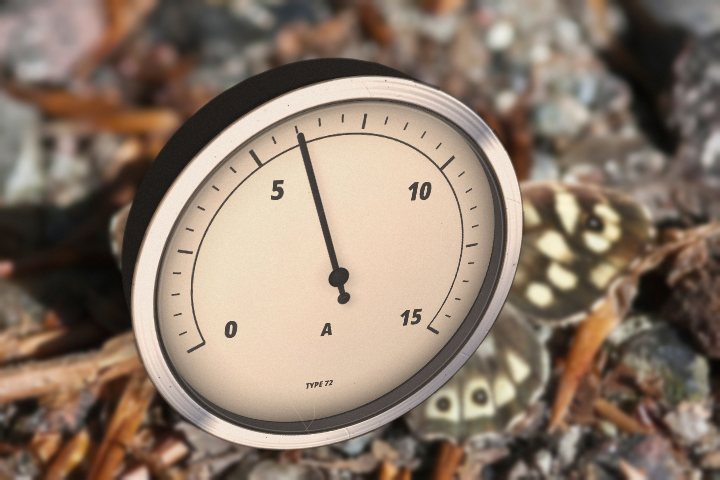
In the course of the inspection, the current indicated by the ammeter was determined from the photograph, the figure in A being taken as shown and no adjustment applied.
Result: 6 A
